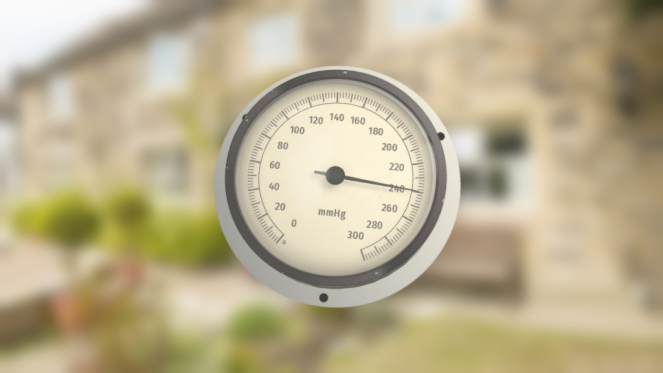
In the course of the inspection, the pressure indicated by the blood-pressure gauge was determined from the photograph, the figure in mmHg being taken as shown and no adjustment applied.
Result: 240 mmHg
